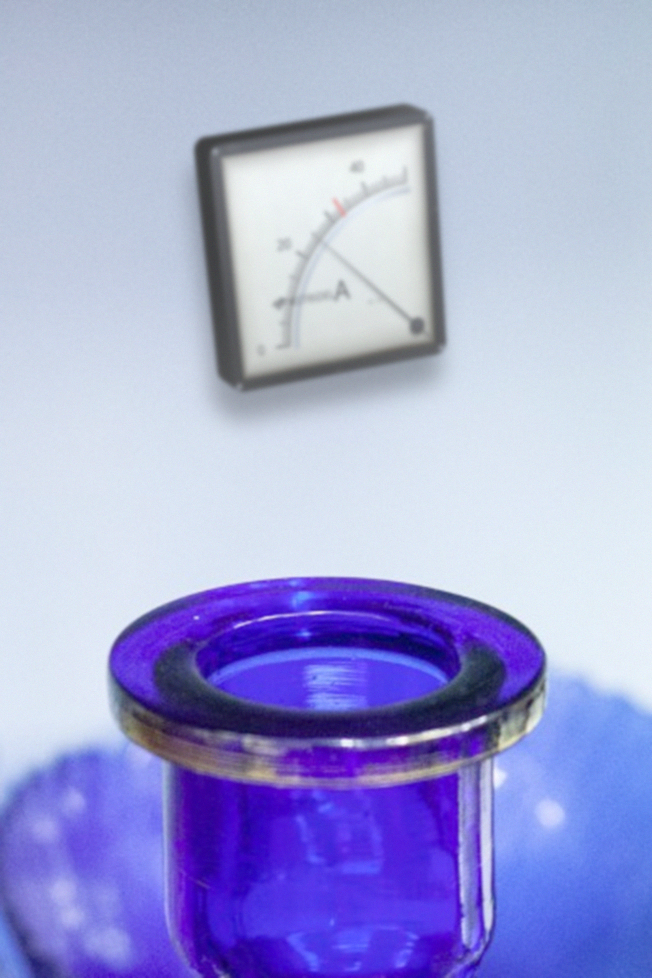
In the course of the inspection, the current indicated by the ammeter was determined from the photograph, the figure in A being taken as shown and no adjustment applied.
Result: 25 A
